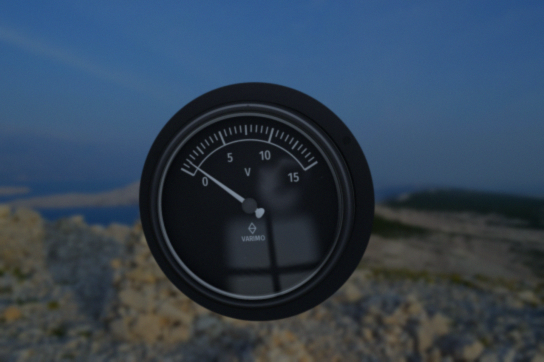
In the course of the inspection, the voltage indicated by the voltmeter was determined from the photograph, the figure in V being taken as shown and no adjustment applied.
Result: 1 V
